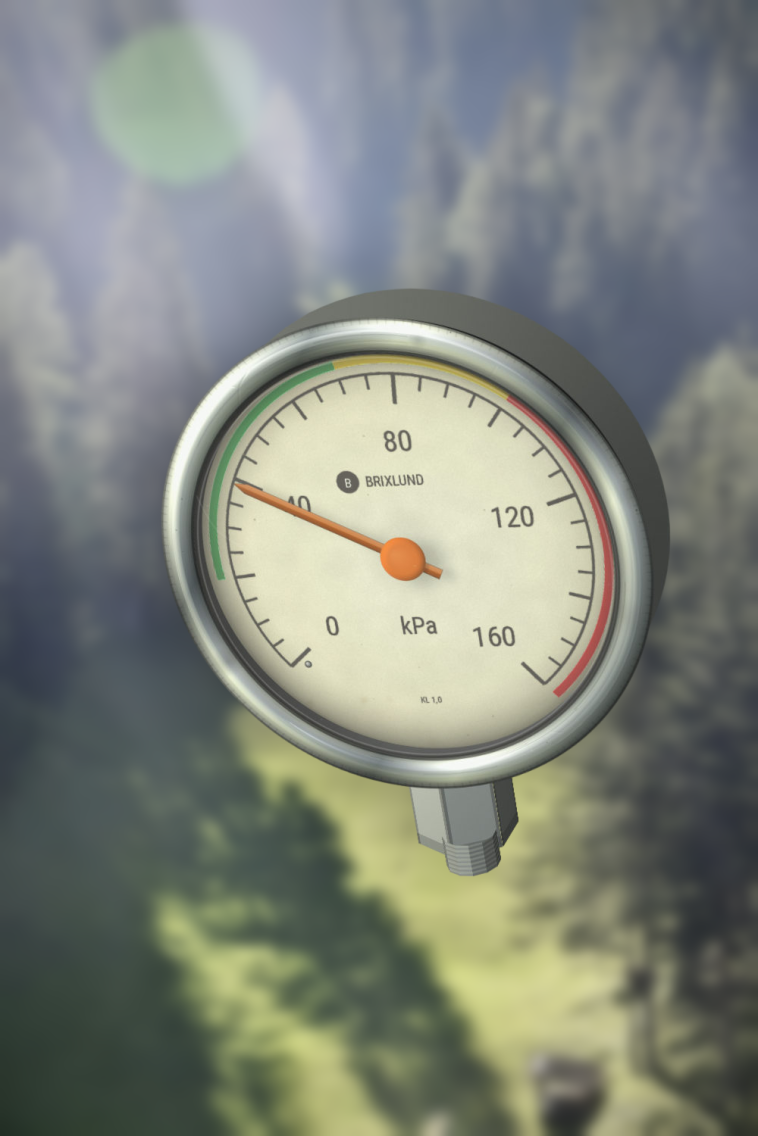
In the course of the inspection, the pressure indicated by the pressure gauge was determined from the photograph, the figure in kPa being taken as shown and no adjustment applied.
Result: 40 kPa
